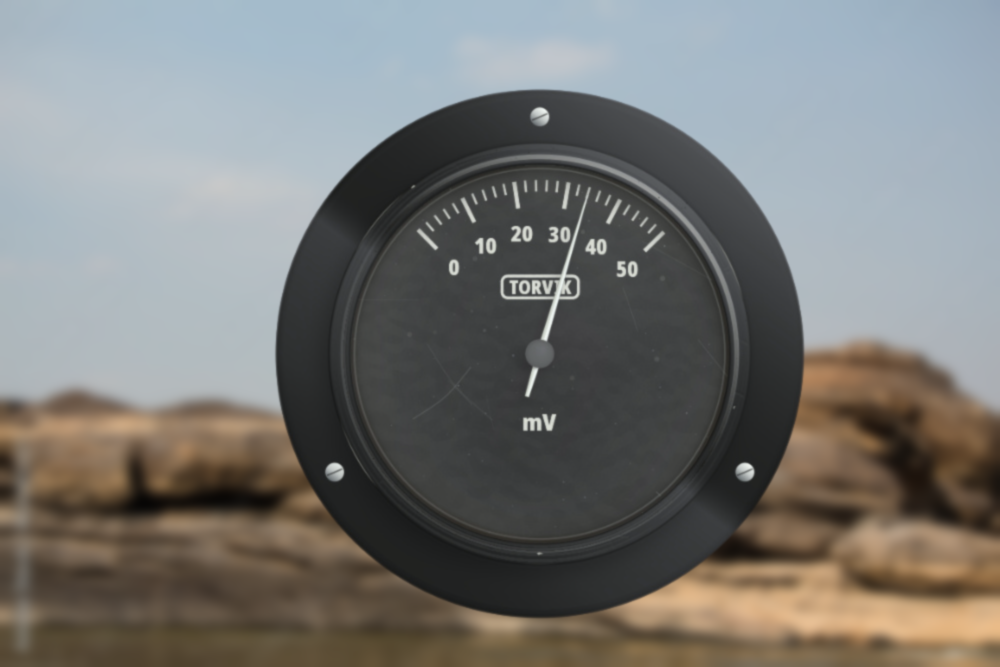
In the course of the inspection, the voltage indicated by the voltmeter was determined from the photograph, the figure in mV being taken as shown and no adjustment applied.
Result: 34 mV
